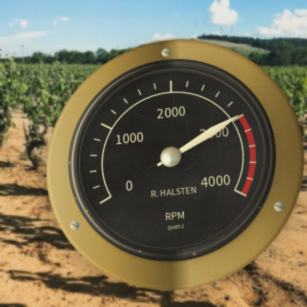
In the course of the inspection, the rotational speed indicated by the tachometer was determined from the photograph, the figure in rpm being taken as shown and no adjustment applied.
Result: 3000 rpm
